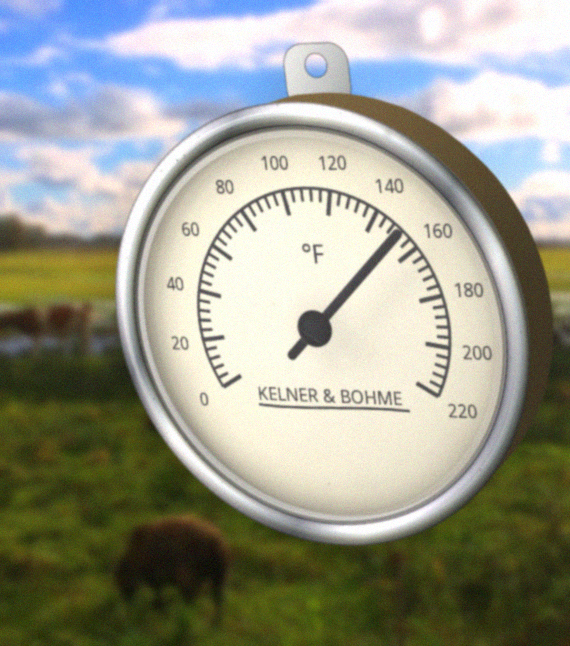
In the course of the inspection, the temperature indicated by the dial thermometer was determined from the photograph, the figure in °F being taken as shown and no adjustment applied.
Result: 152 °F
